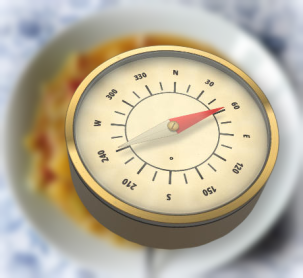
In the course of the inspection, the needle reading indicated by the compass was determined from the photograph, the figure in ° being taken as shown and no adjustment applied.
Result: 60 °
